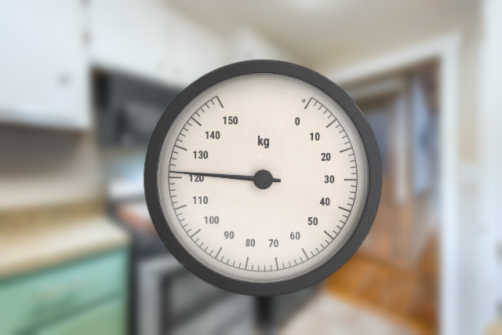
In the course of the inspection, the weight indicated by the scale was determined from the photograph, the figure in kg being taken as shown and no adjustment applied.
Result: 122 kg
